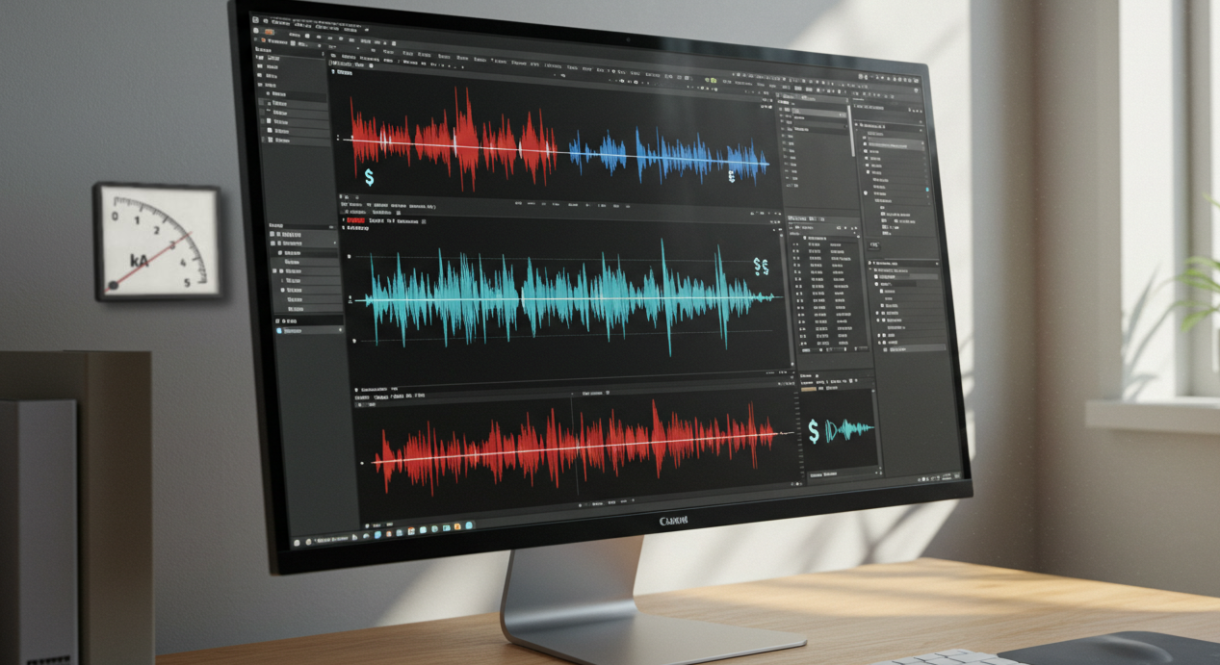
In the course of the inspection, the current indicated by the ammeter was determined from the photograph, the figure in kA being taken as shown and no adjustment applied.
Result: 3 kA
